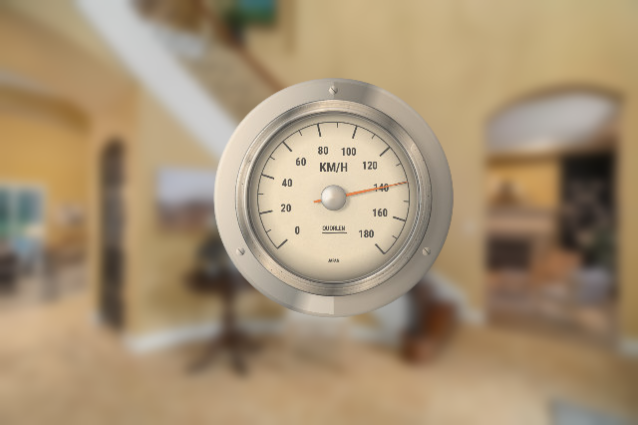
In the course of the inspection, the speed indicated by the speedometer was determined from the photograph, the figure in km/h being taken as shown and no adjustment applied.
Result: 140 km/h
